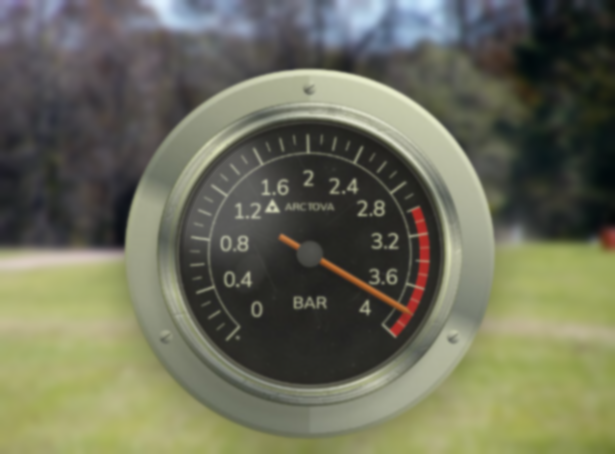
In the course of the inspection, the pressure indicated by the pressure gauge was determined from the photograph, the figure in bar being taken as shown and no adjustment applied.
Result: 3.8 bar
